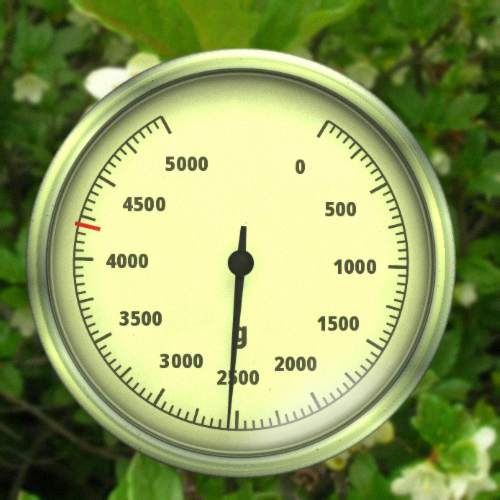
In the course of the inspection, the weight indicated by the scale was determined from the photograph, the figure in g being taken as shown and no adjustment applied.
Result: 2550 g
